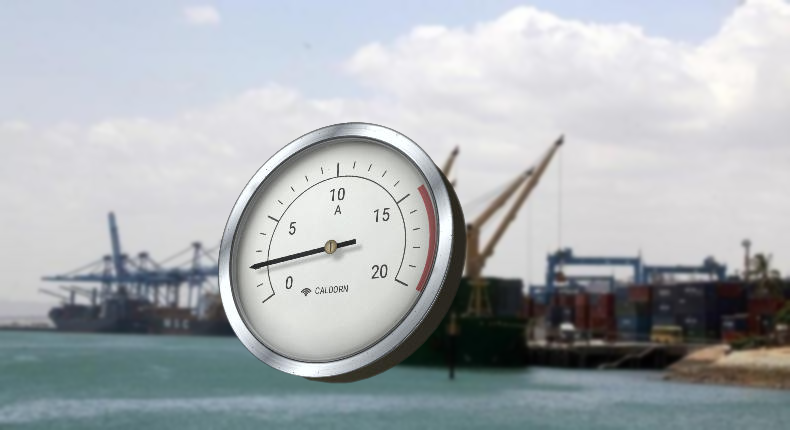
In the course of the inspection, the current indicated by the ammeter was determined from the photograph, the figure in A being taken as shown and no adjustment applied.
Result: 2 A
